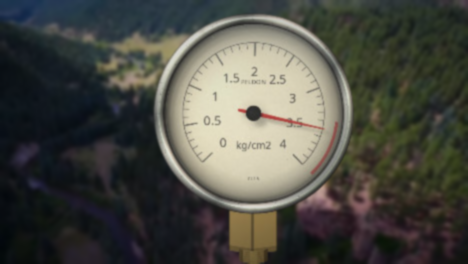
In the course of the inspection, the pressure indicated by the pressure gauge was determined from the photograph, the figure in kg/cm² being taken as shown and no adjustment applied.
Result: 3.5 kg/cm²
